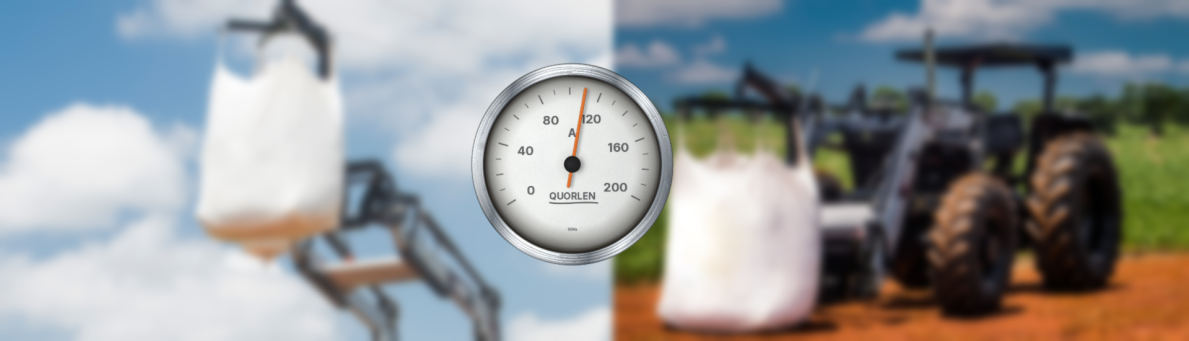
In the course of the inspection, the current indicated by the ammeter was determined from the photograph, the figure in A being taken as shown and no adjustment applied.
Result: 110 A
